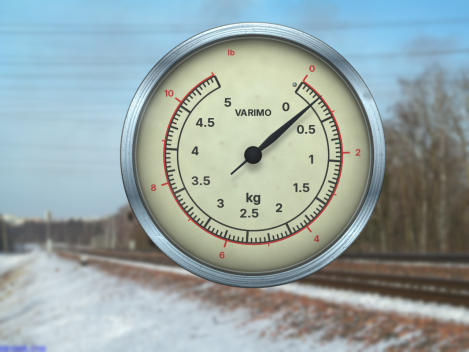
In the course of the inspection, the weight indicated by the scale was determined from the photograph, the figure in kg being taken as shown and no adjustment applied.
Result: 0.25 kg
